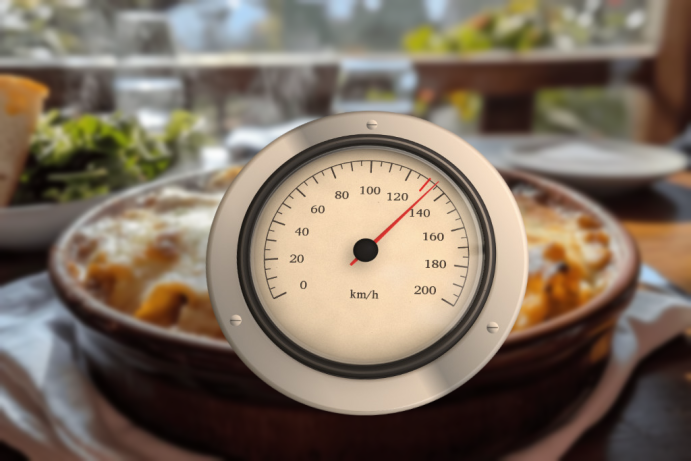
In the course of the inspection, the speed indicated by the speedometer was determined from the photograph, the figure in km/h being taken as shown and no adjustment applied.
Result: 135 km/h
